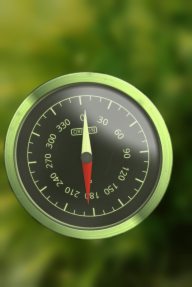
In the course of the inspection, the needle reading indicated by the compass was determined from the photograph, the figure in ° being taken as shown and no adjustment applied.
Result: 185 °
